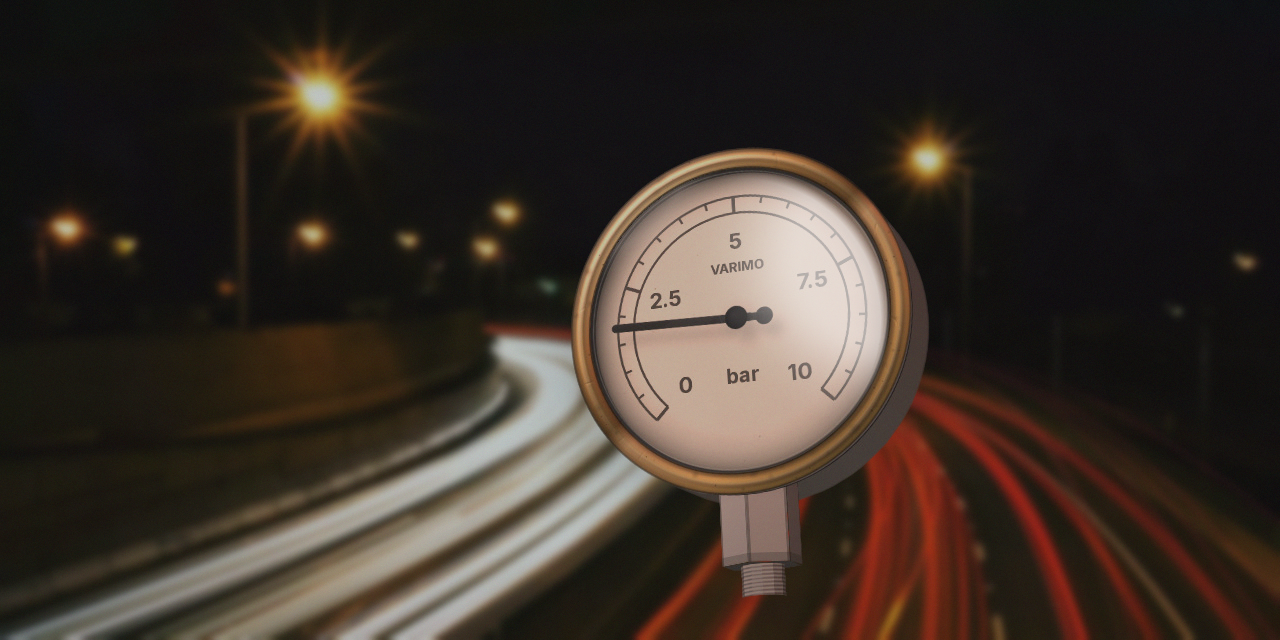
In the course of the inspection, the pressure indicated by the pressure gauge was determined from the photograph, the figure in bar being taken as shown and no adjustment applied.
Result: 1.75 bar
